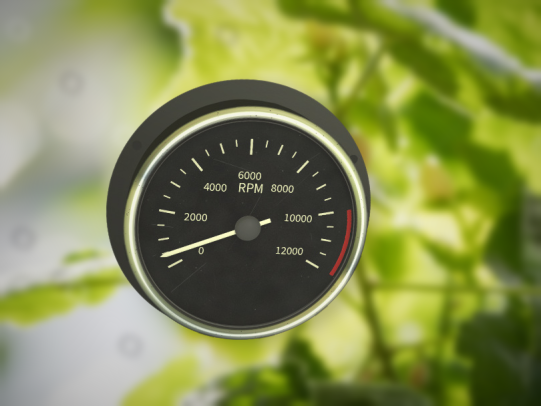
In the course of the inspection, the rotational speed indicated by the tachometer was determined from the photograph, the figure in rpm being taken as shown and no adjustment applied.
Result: 500 rpm
